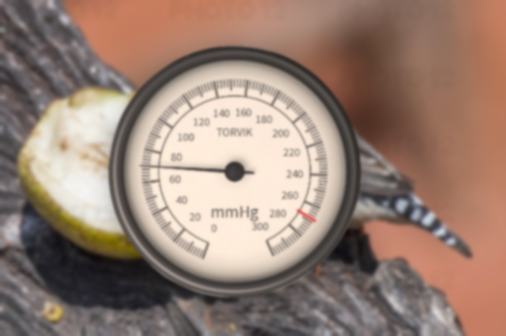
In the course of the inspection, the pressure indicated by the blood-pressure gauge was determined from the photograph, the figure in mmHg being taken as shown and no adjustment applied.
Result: 70 mmHg
